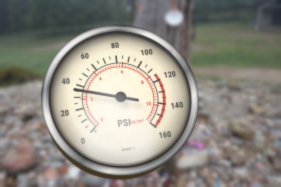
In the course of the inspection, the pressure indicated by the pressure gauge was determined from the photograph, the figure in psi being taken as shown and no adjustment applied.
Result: 35 psi
